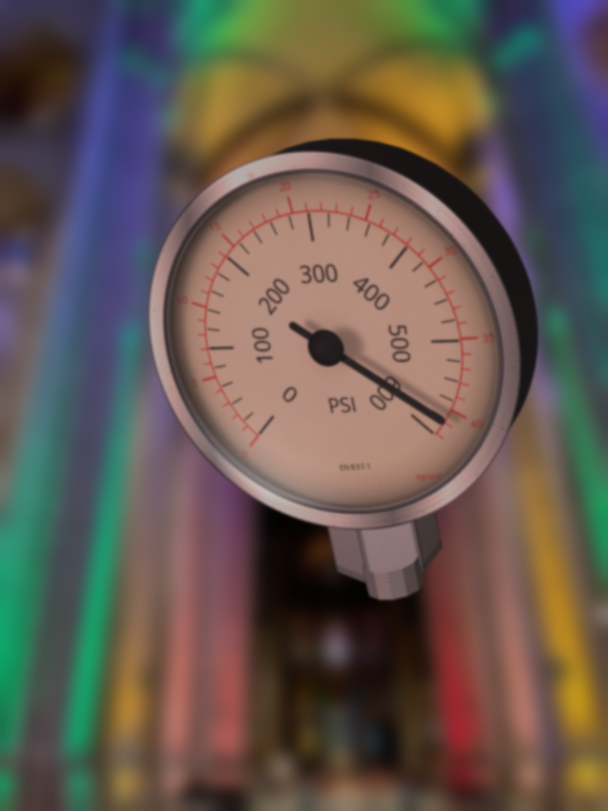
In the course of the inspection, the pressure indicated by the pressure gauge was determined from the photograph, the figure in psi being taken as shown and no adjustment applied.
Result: 580 psi
